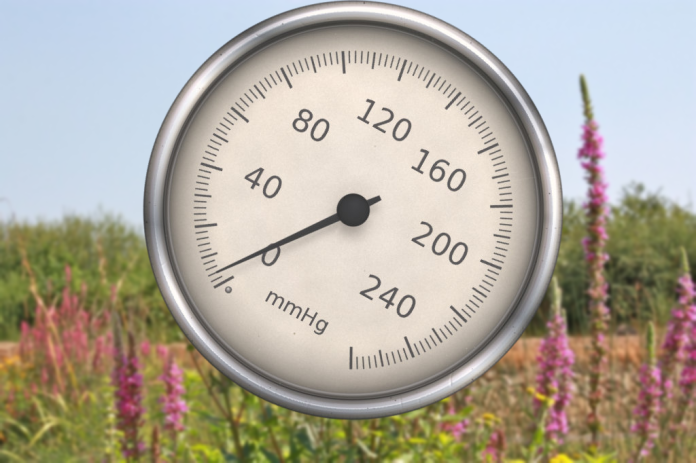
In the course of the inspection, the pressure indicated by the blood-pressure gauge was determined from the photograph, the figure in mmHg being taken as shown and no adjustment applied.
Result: 4 mmHg
